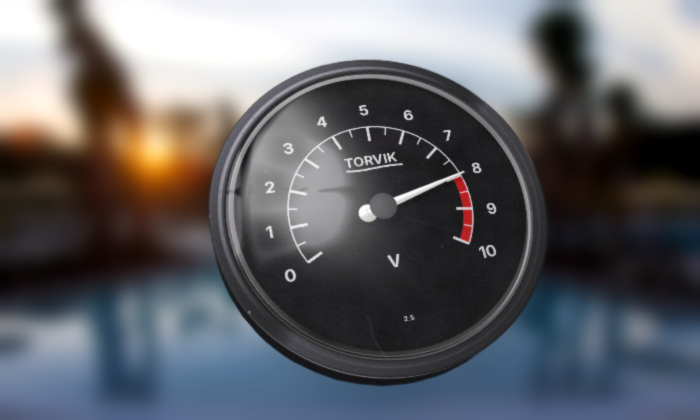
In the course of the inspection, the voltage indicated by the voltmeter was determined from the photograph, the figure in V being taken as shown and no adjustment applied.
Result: 8 V
